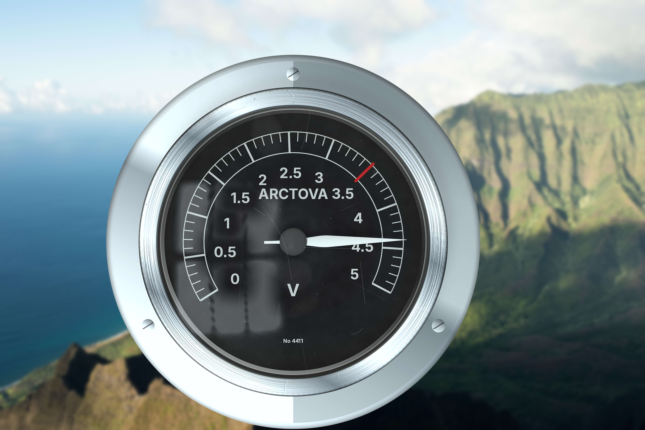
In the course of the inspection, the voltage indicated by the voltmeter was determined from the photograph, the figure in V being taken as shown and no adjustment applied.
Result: 4.4 V
